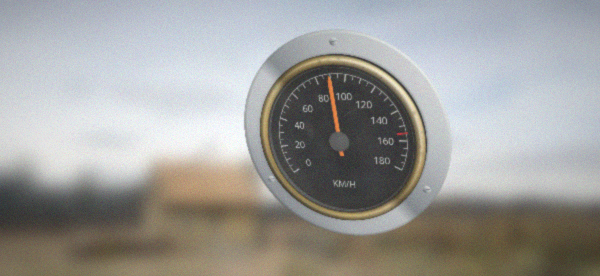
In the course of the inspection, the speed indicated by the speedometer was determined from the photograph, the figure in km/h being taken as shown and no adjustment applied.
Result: 90 km/h
